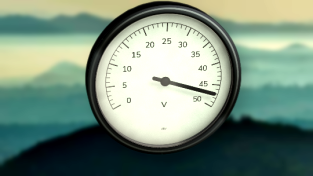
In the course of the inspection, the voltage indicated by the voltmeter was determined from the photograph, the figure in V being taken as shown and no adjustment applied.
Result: 47 V
